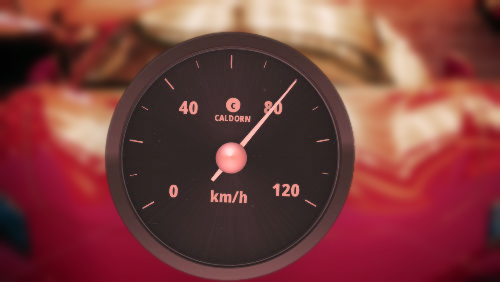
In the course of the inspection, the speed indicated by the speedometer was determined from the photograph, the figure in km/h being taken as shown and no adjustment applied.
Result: 80 km/h
